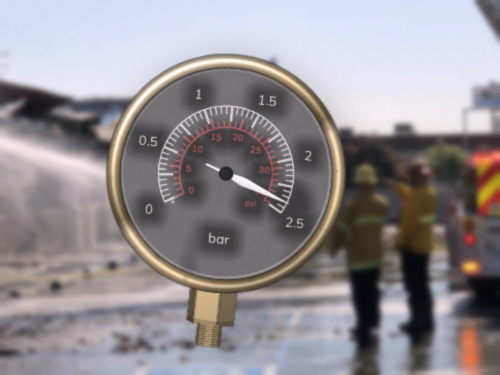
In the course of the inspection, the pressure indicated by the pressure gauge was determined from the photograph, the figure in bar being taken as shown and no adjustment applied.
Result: 2.4 bar
